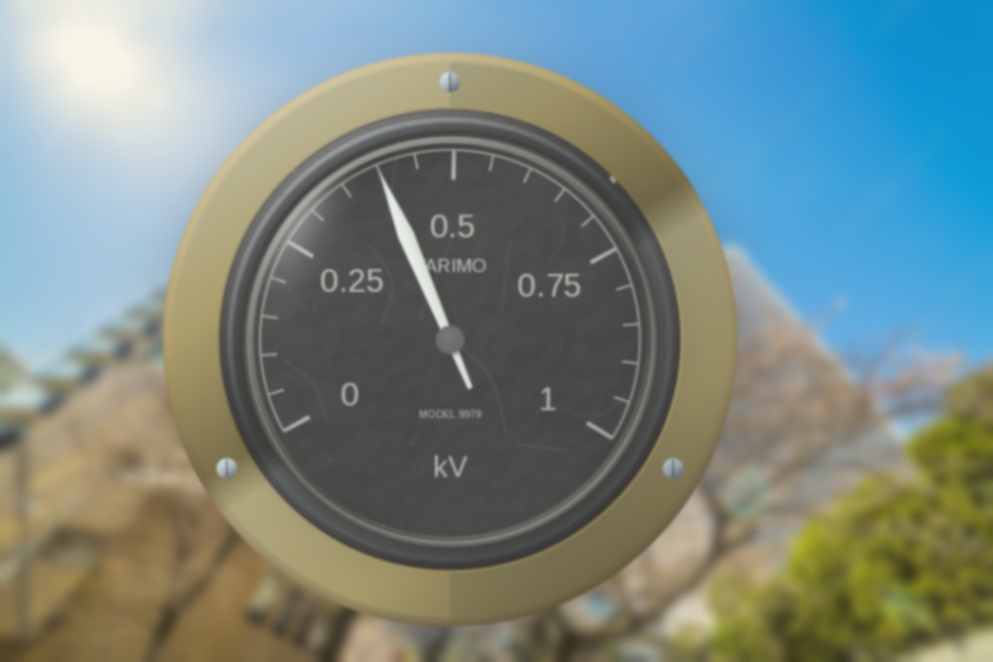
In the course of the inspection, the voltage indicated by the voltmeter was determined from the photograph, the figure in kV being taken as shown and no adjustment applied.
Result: 0.4 kV
